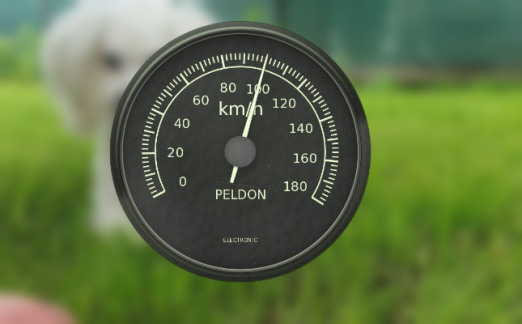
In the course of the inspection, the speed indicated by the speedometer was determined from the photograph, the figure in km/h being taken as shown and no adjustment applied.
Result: 100 km/h
